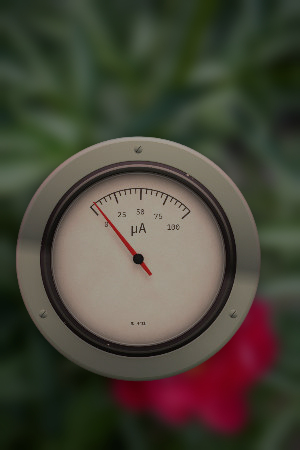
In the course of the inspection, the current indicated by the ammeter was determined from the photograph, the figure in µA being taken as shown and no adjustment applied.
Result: 5 µA
